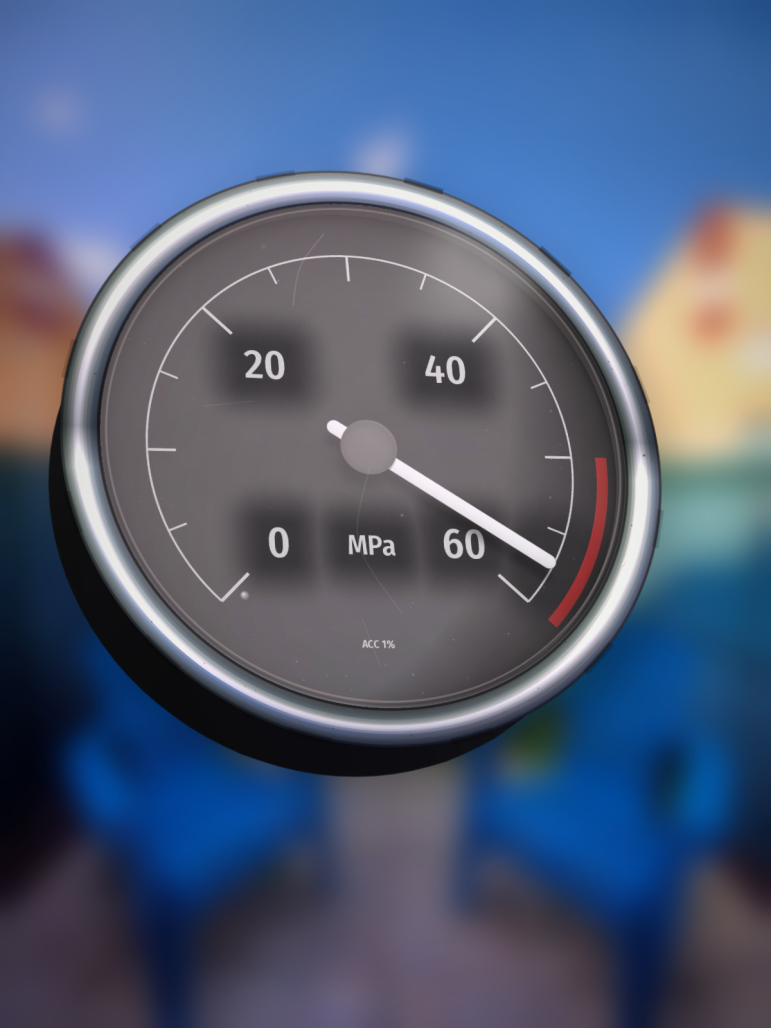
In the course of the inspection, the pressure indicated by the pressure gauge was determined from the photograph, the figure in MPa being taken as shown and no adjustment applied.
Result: 57.5 MPa
